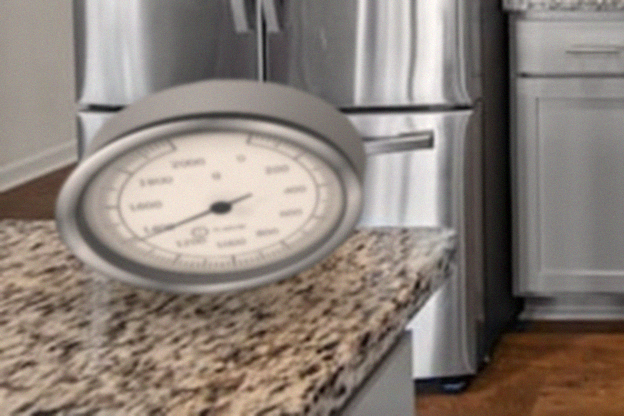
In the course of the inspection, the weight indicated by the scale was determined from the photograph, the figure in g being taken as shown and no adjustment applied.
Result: 1400 g
